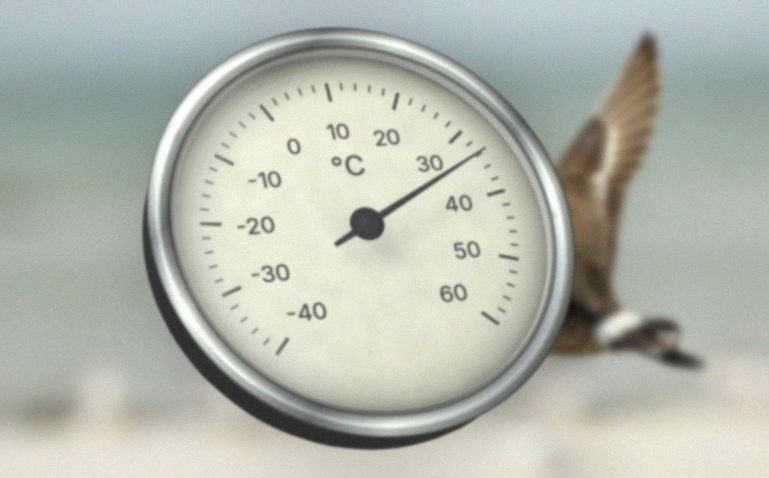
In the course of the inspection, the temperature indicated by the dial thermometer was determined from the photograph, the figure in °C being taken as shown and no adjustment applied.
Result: 34 °C
